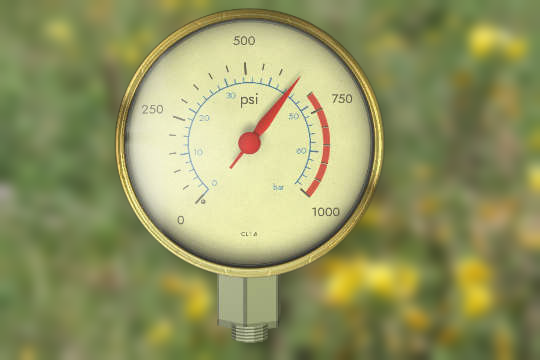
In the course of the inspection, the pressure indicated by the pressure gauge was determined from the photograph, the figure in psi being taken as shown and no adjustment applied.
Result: 650 psi
